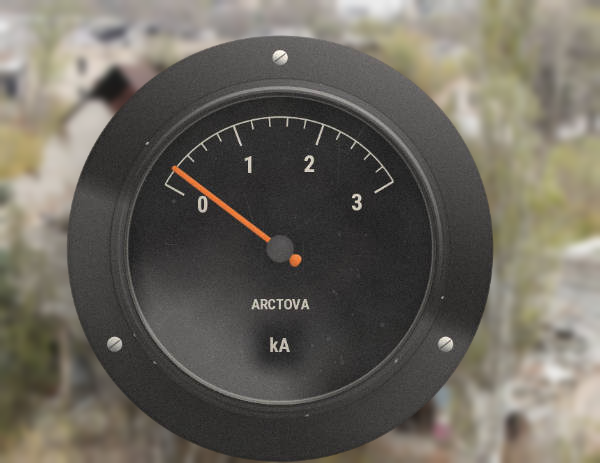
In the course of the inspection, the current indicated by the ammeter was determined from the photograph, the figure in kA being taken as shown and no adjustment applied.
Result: 0.2 kA
